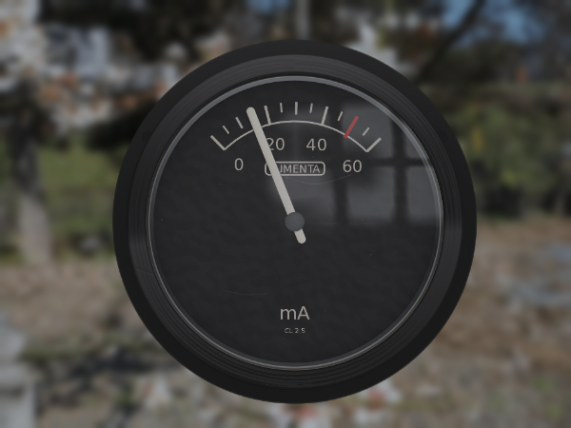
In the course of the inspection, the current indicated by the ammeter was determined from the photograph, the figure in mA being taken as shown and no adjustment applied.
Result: 15 mA
